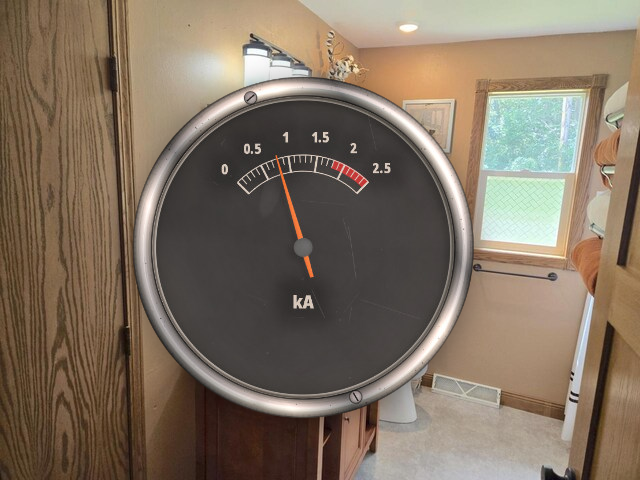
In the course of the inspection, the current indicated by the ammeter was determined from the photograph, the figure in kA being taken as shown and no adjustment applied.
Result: 0.8 kA
